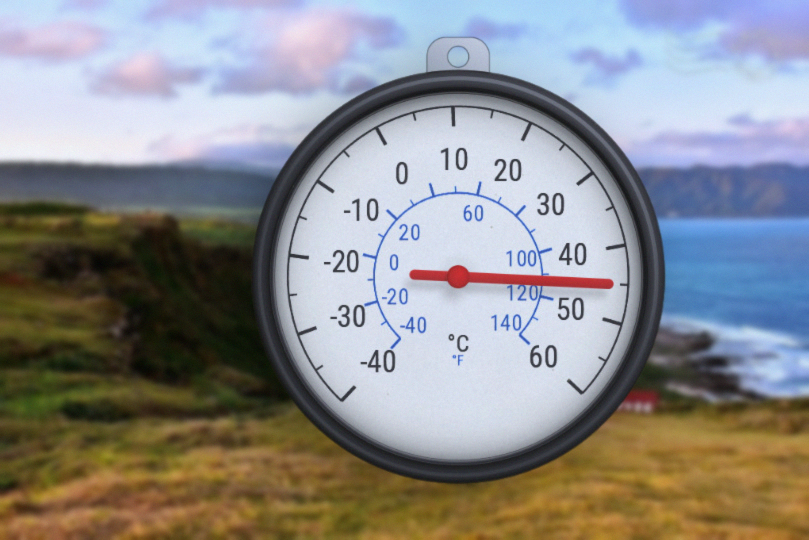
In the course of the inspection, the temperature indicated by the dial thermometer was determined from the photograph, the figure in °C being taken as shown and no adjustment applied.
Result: 45 °C
